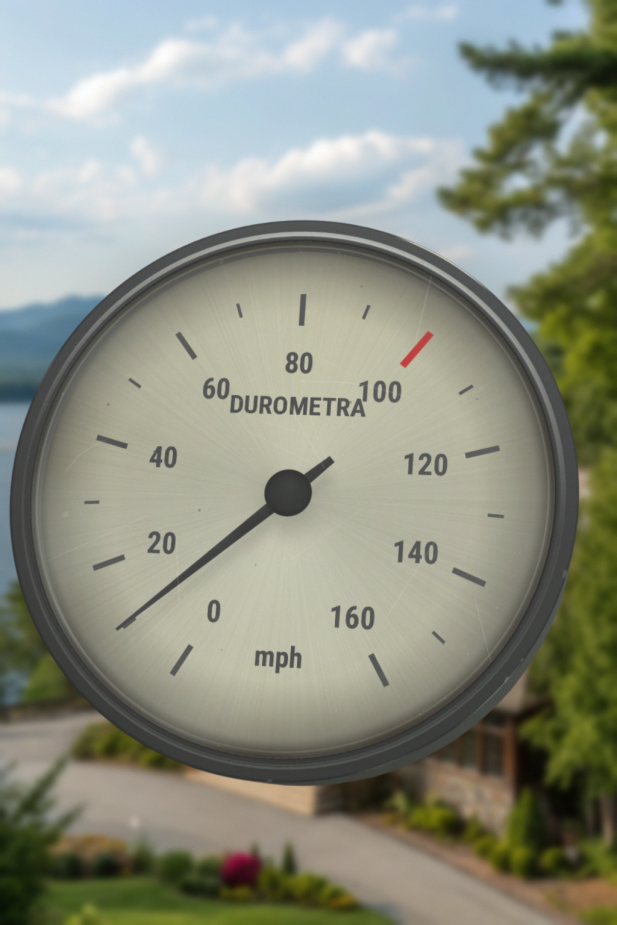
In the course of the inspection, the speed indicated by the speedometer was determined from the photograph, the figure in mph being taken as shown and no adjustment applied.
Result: 10 mph
